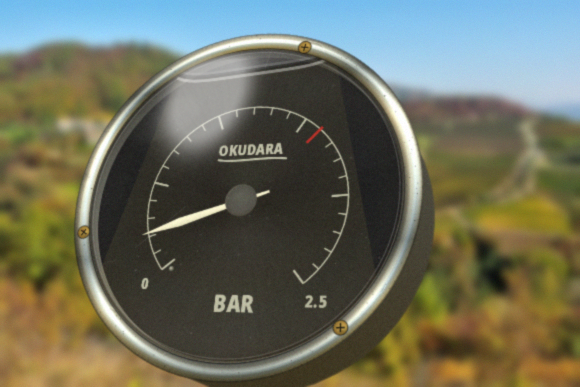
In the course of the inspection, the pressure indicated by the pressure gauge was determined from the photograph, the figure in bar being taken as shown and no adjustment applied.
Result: 0.2 bar
